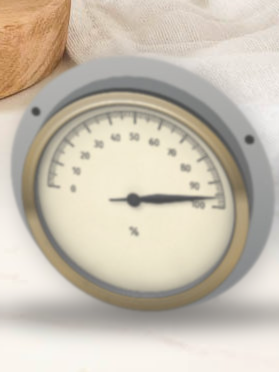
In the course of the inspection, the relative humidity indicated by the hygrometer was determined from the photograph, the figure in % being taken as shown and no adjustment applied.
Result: 95 %
